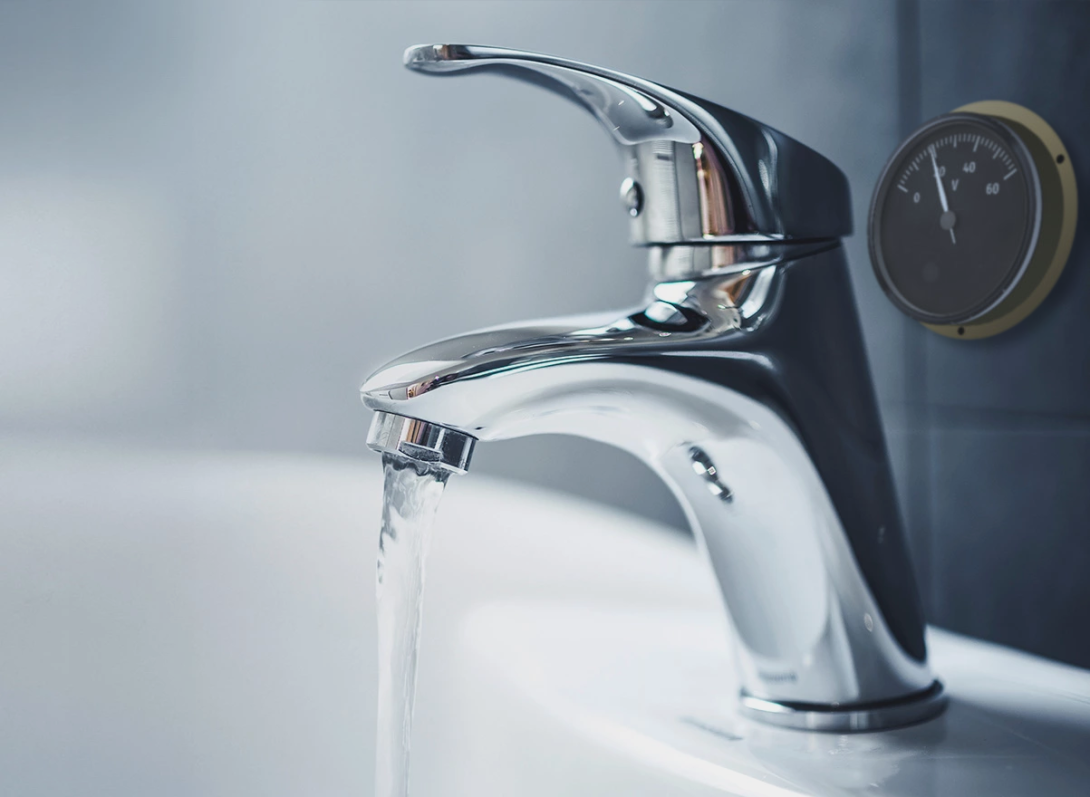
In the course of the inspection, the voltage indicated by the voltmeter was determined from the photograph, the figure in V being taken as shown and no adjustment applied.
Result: 20 V
